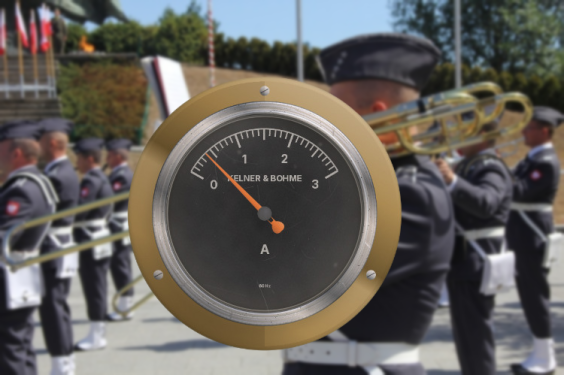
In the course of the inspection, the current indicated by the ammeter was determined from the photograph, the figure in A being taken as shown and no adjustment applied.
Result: 0.4 A
